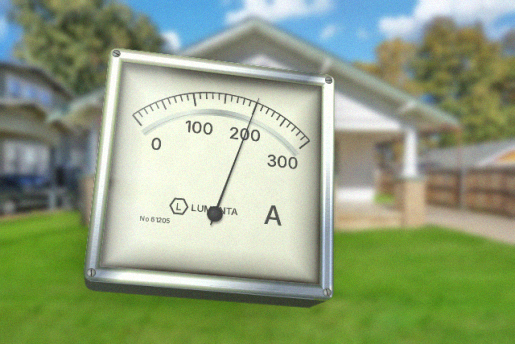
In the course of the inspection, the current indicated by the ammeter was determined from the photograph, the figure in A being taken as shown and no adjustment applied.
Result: 200 A
